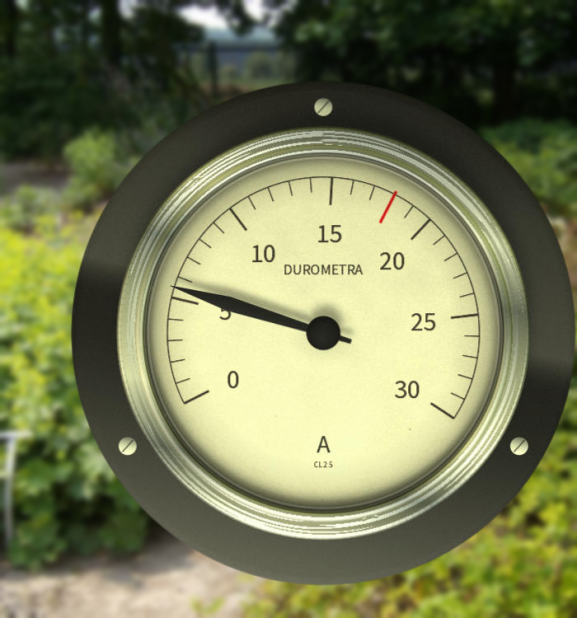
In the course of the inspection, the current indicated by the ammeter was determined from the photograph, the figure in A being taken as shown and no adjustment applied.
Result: 5.5 A
